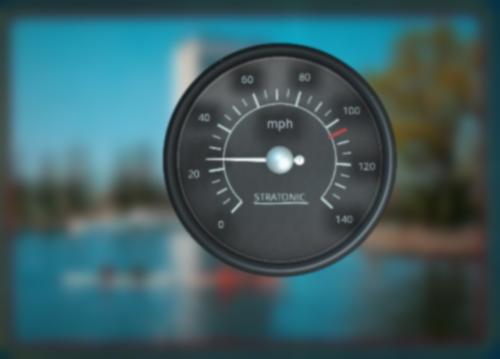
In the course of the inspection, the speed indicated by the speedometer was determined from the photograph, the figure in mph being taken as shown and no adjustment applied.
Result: 25 mph
